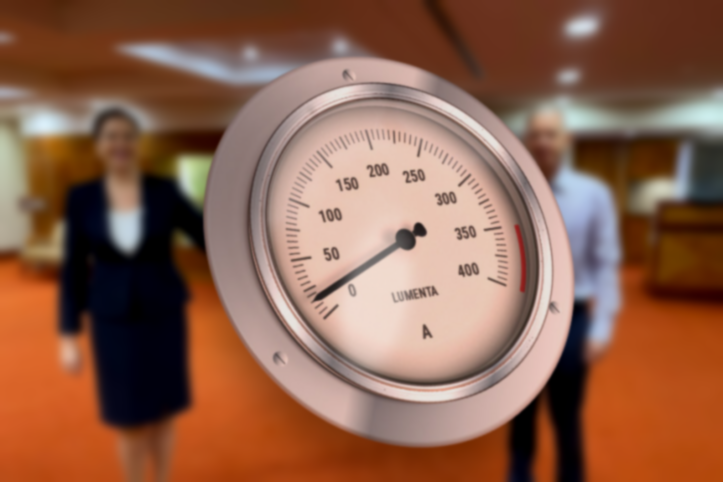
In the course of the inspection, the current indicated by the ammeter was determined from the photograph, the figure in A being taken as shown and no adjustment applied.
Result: 15 A
